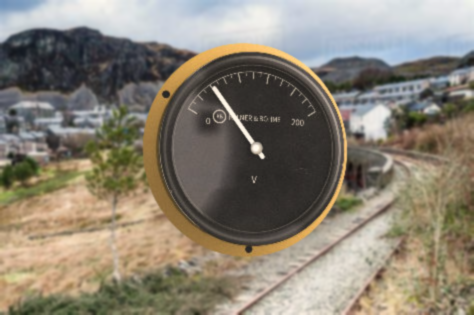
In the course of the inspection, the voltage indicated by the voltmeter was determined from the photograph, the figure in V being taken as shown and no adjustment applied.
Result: 40 V
